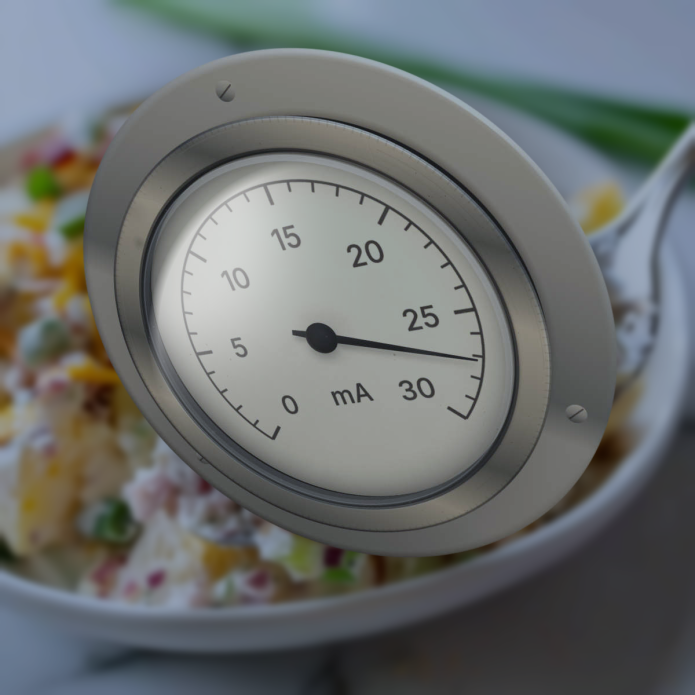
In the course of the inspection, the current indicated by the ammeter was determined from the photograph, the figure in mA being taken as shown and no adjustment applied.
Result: 27 mA
